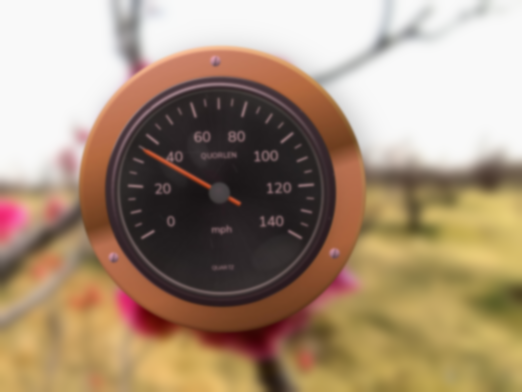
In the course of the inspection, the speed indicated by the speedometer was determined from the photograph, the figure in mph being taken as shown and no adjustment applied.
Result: 35 mph
